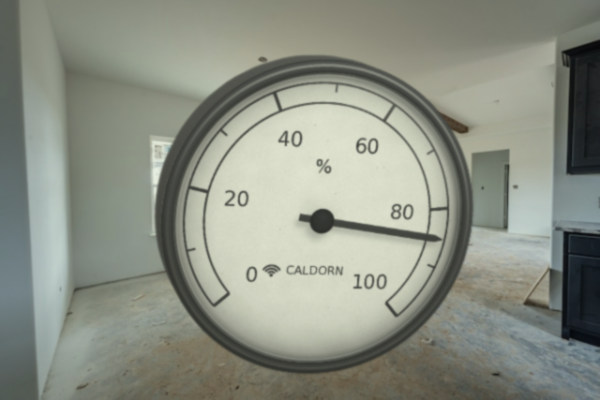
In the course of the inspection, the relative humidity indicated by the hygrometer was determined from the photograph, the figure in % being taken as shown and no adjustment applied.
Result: 85 %
